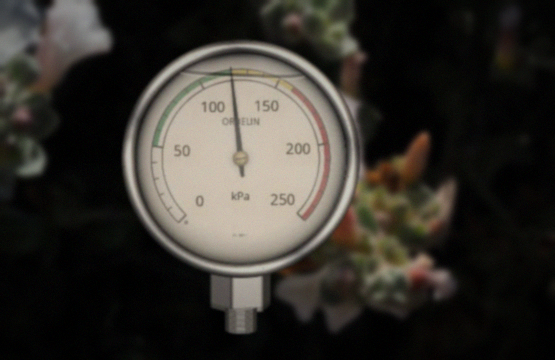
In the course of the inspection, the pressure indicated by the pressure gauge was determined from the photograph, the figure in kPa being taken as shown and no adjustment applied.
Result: 120 kPa
